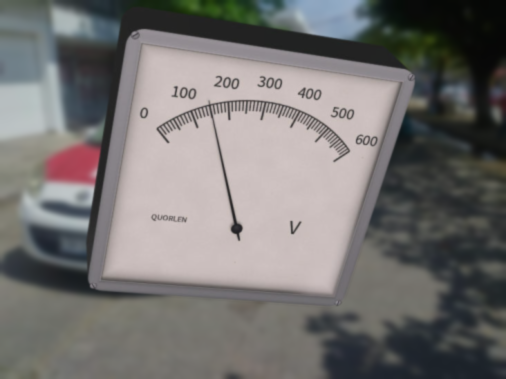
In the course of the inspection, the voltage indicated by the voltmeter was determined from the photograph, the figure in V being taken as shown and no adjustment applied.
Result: 150 V
